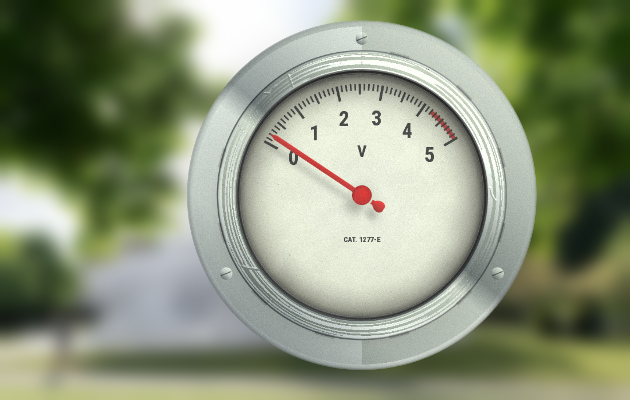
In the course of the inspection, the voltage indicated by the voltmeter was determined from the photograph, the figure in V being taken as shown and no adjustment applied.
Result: 0.2 V
